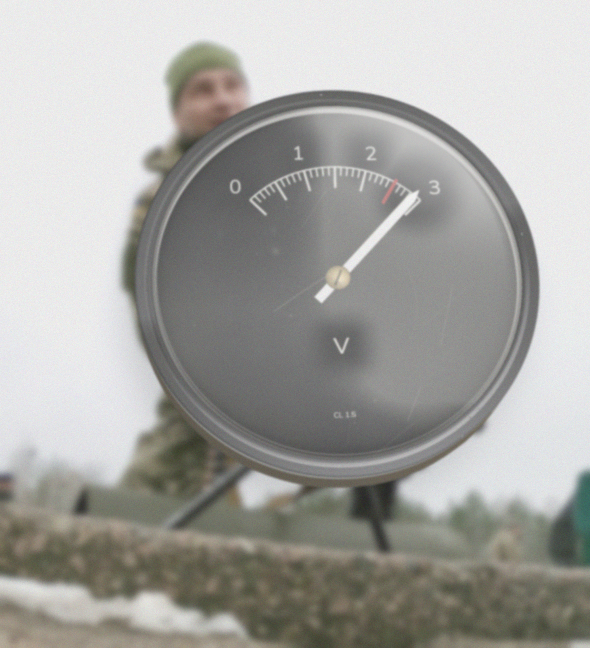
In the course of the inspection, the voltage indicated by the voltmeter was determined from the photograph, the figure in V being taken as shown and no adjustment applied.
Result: 2.9 V
